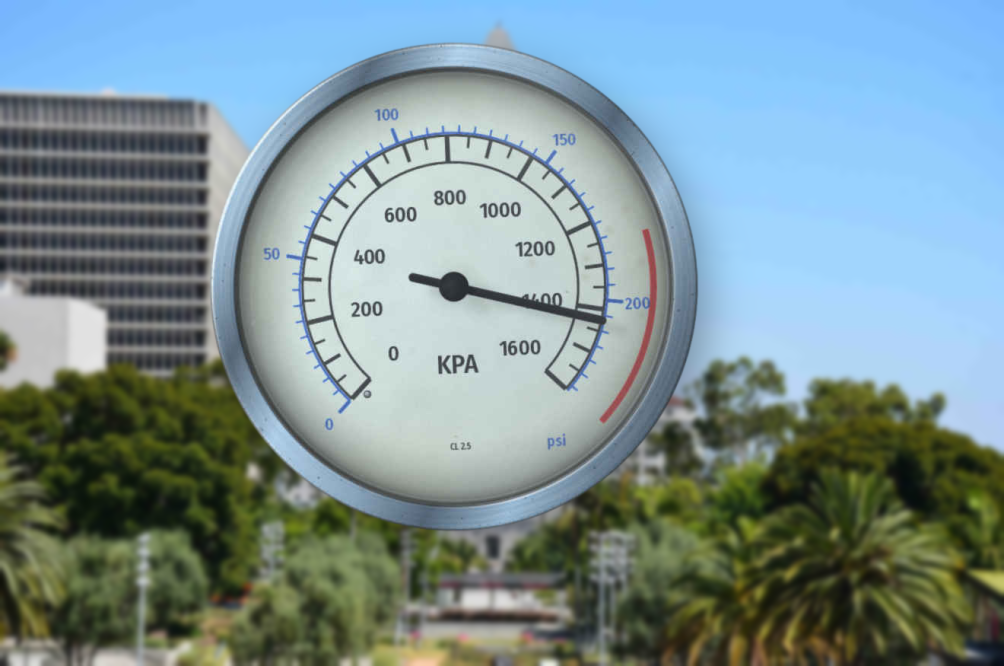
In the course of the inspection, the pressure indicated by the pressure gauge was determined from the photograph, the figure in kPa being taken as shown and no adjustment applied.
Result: 1425 kPa
